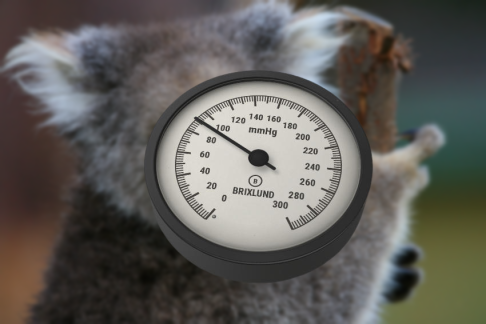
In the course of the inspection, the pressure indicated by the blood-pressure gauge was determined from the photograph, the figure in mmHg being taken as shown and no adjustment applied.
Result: 90 mmHg
